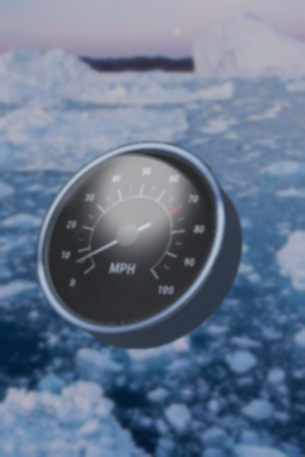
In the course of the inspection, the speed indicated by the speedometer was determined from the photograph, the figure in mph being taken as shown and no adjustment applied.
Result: 5 mph
